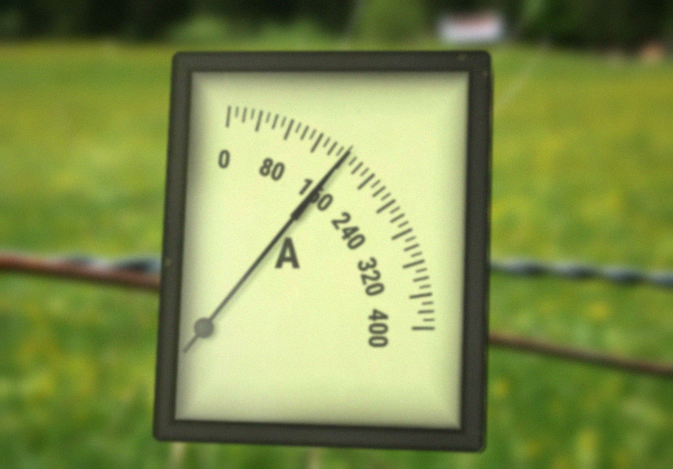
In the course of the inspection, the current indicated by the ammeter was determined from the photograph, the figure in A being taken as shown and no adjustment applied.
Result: 160 A
